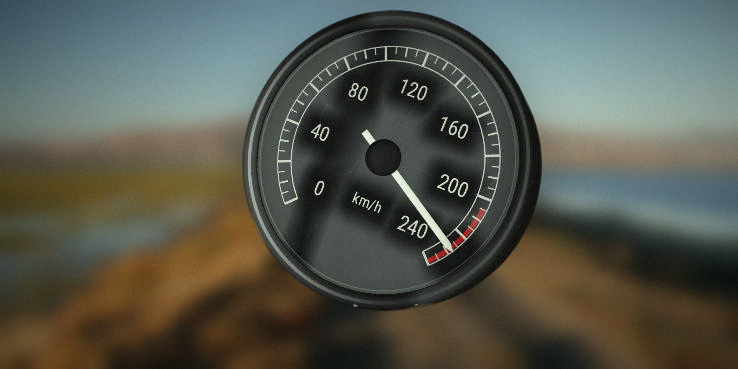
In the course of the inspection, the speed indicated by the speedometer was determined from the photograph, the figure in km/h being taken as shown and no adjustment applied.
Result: 227.5 km/h
